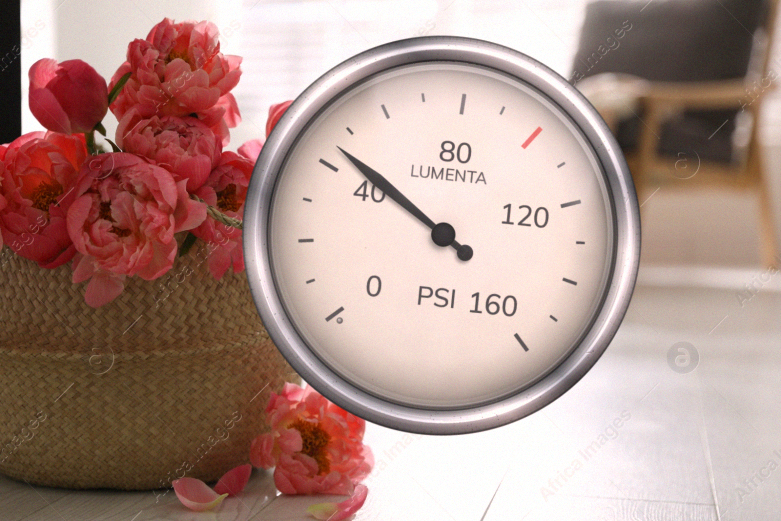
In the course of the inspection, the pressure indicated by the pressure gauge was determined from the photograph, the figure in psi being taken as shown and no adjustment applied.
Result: 45 psi
